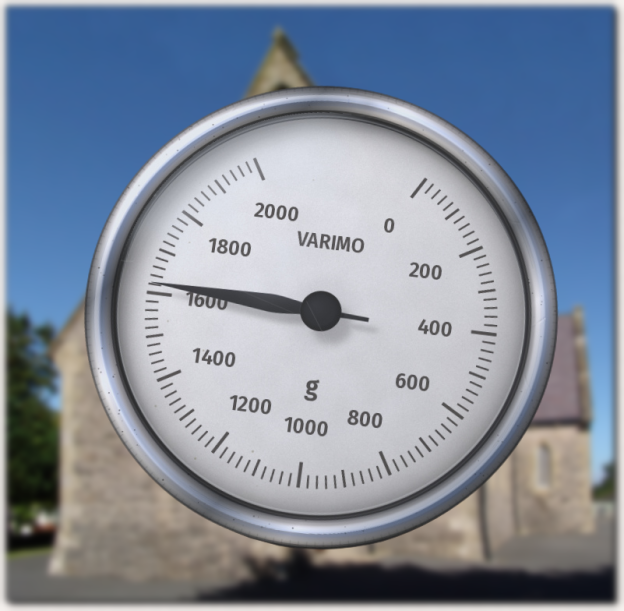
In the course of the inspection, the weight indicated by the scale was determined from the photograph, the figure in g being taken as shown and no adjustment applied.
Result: 1620 g
